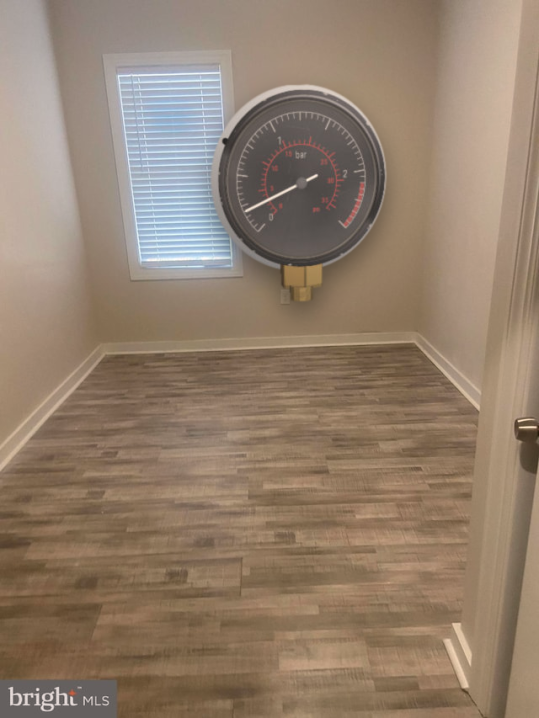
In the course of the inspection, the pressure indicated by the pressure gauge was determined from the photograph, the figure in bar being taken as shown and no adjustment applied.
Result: 0.2 bar
